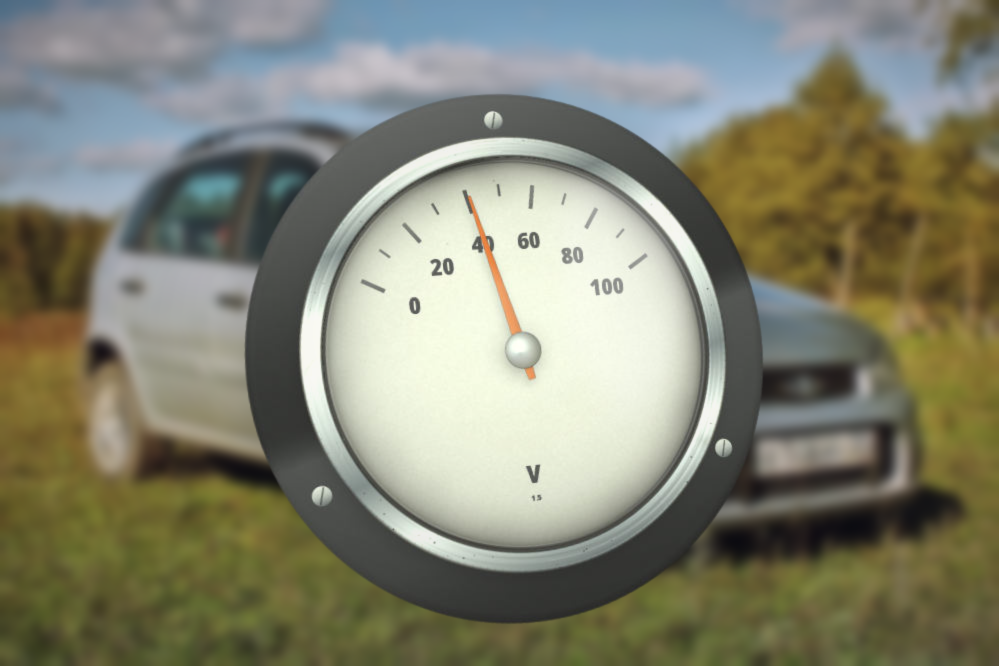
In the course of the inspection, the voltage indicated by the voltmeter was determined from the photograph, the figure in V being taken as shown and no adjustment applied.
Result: 40 V
